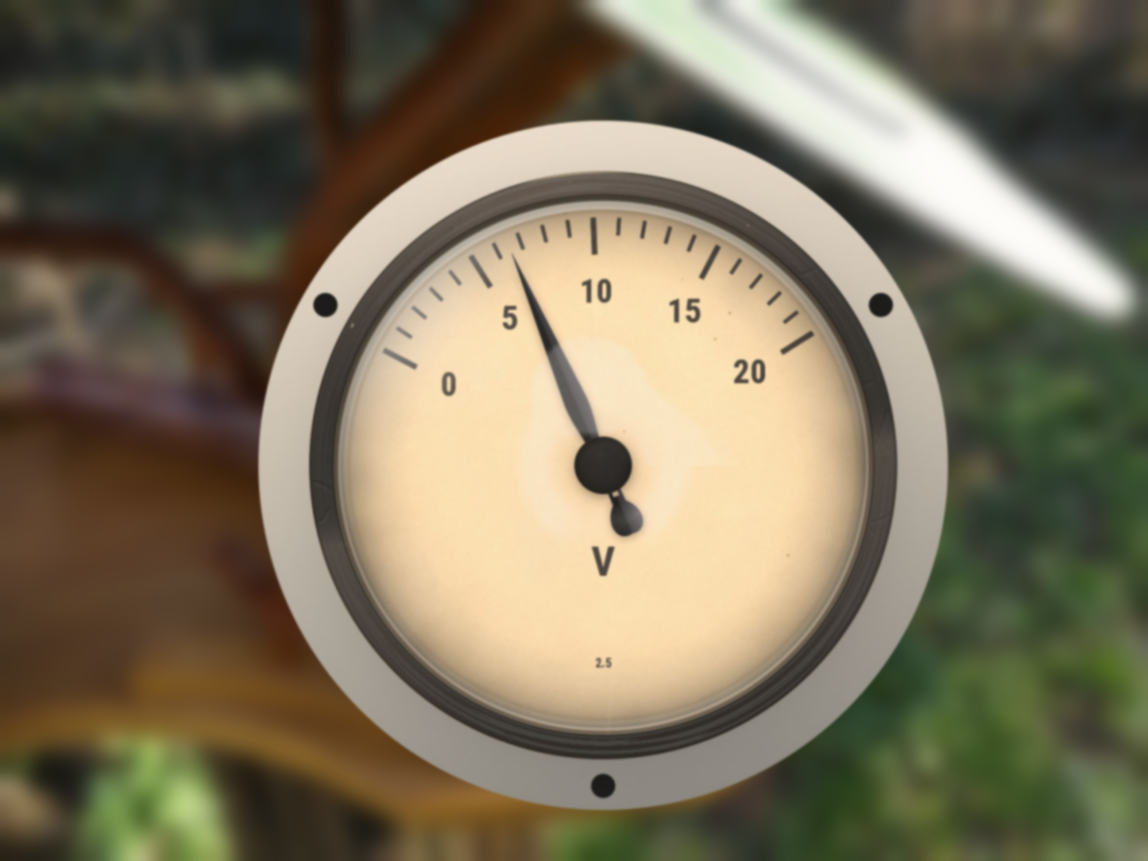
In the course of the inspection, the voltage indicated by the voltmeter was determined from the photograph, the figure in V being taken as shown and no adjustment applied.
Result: 6.5 V
